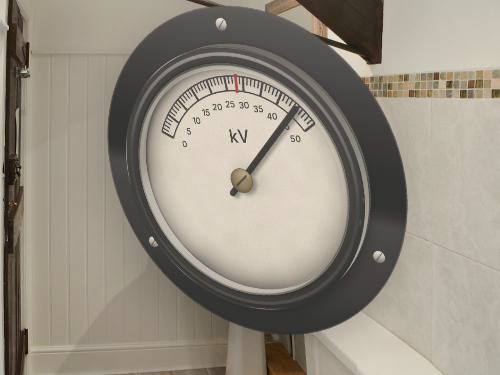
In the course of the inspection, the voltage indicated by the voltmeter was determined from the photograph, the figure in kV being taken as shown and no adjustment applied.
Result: 45 kV
